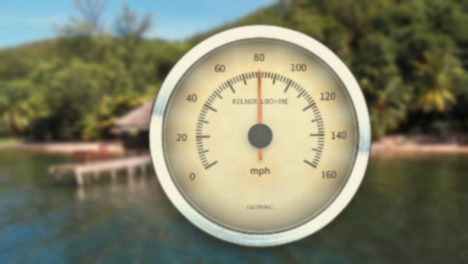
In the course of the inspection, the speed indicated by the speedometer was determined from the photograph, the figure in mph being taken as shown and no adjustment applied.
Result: 80 mph
